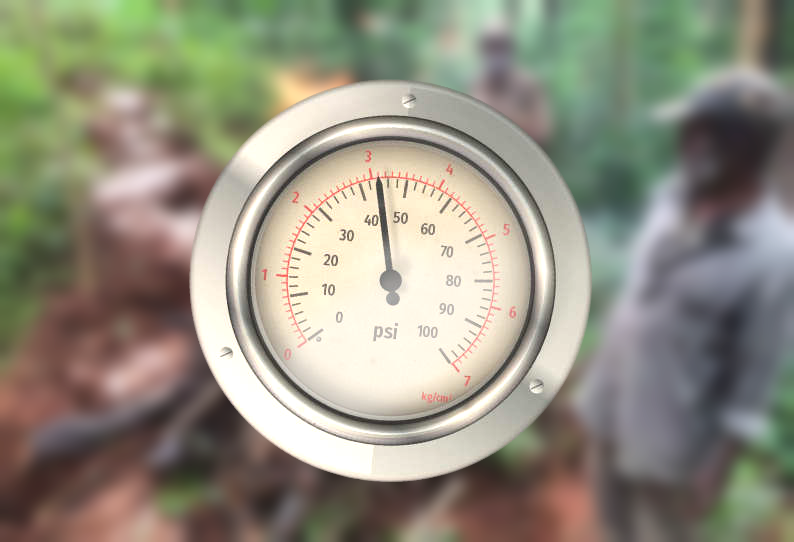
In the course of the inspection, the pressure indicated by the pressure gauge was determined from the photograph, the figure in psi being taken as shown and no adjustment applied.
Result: 44 psi
